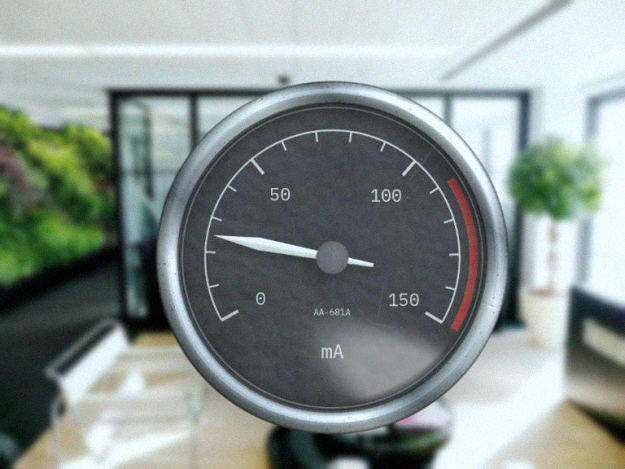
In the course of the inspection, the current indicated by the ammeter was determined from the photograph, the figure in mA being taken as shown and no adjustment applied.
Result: 25 mA
